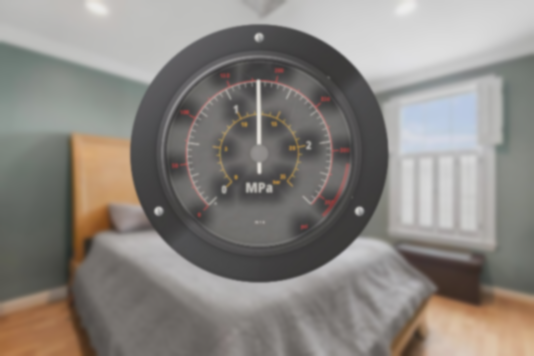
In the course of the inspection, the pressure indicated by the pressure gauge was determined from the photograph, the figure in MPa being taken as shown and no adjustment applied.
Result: 1.25 MPa
